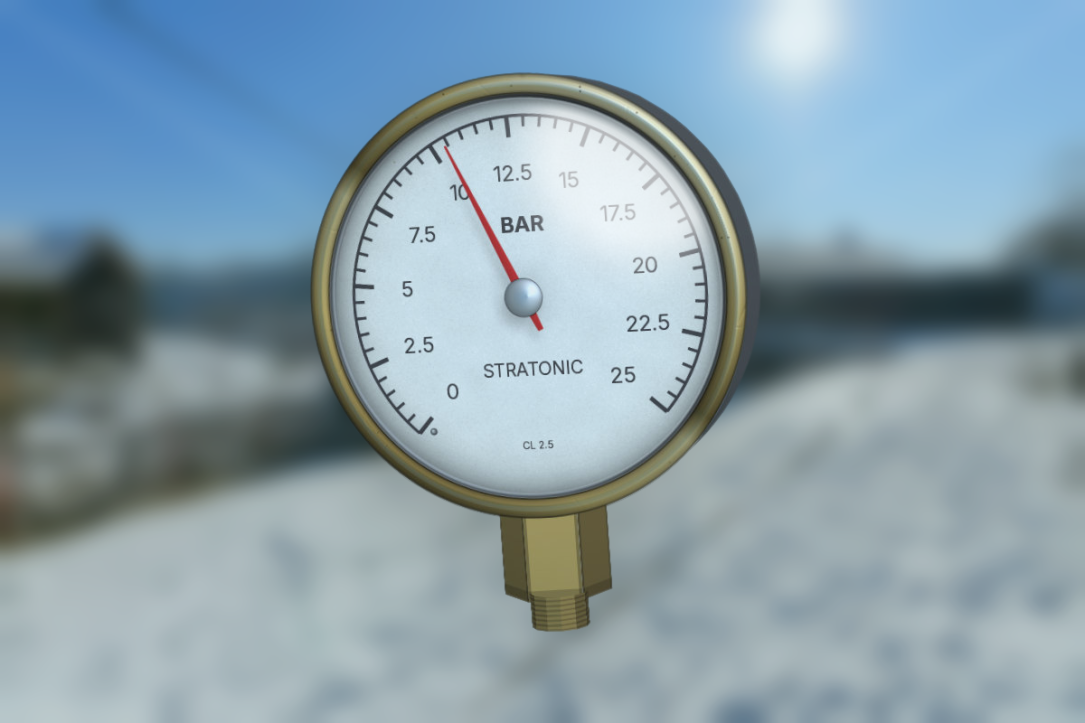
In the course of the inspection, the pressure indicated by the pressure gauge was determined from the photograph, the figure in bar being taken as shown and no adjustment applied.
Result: 10.5 bar
